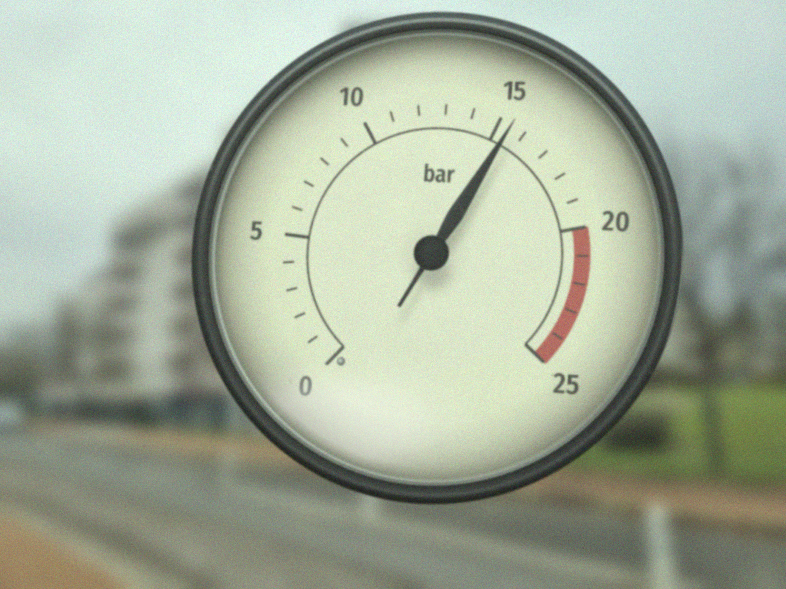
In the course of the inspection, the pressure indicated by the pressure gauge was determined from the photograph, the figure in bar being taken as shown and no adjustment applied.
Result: 15.5 bar
